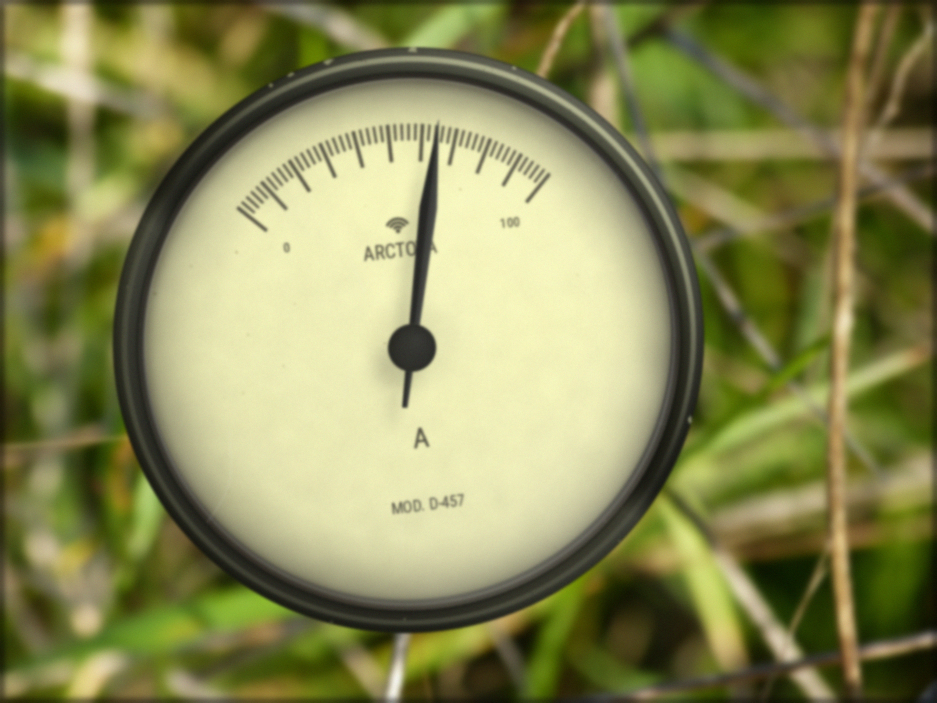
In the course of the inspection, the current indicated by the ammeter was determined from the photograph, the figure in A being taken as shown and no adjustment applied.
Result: 64 A
